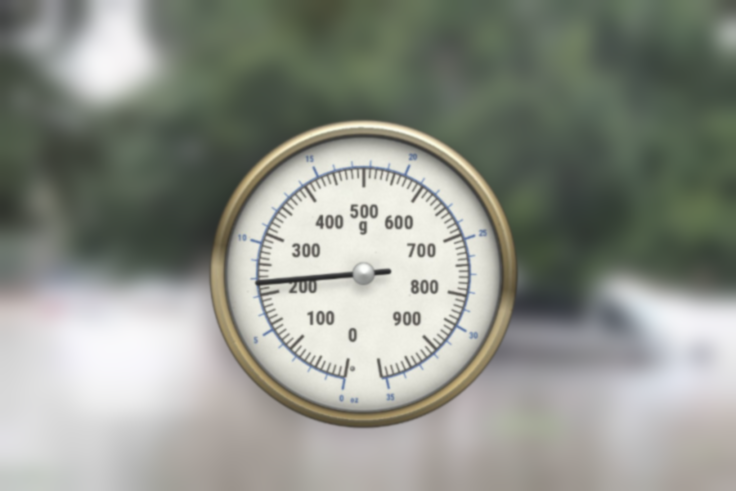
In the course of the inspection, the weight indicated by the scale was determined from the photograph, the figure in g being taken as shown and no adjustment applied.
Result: 220 g
